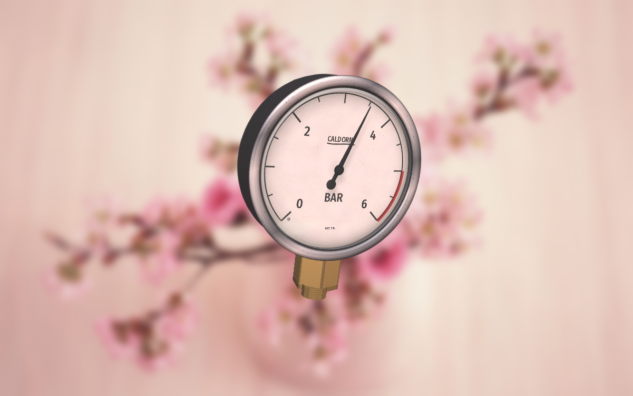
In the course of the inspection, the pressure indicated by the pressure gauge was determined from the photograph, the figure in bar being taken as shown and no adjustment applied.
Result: 3.5 bar
